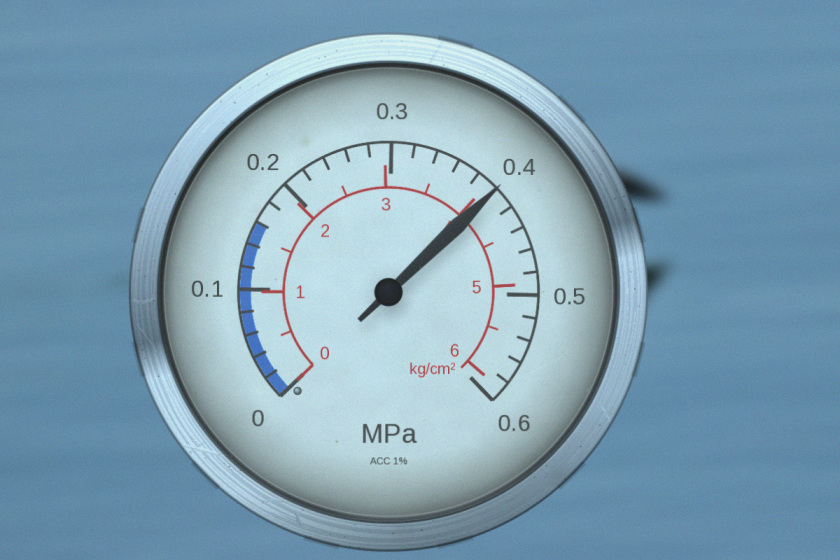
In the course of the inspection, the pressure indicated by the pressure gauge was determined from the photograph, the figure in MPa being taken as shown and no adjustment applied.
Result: 0.4 MPa
